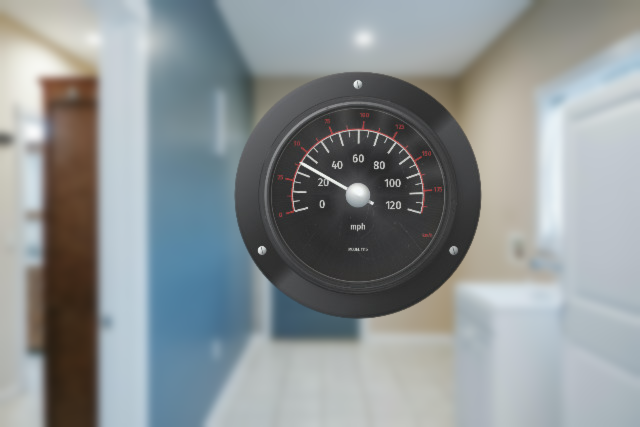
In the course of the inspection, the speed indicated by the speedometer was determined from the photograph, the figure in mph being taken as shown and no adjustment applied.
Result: 25 mph
